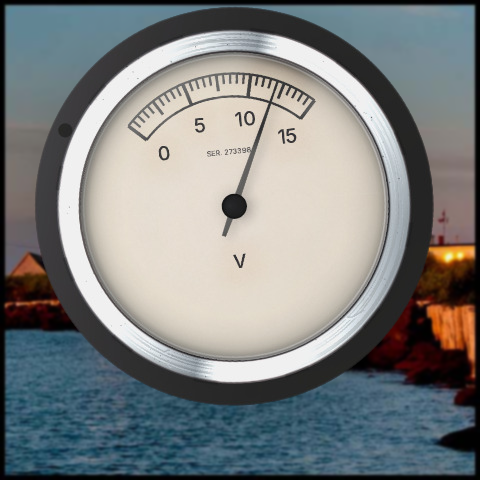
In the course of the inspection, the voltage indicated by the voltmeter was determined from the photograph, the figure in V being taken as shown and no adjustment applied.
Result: 12 V
